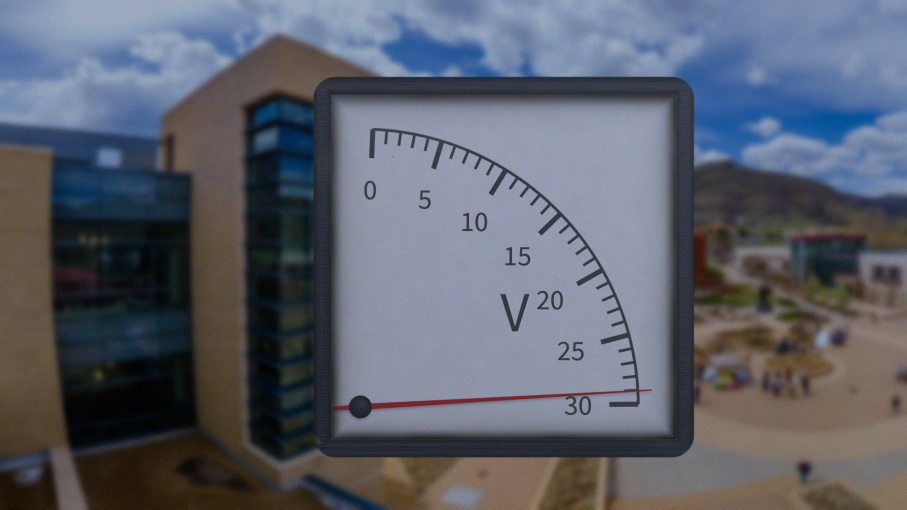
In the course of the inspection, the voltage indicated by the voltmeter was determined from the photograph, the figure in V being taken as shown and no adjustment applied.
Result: 29 V
